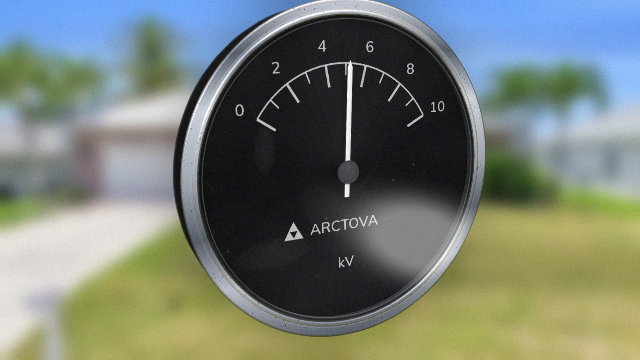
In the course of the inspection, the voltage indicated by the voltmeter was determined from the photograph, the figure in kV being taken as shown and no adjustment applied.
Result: 5 kV
